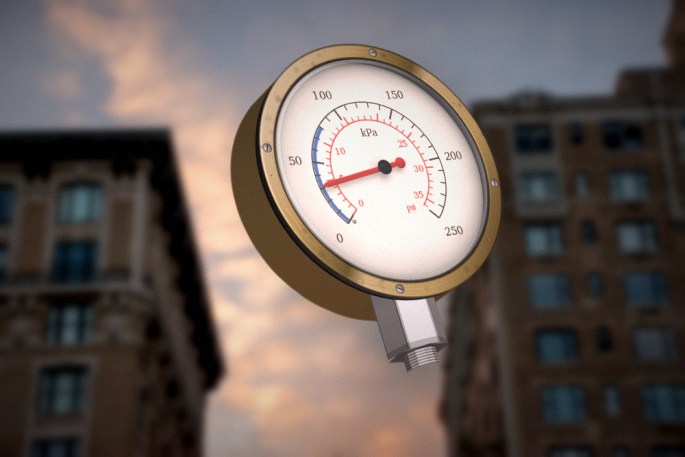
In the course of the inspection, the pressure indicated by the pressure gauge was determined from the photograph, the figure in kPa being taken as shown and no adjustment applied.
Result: 30 kPa
